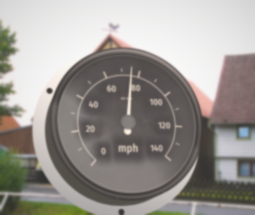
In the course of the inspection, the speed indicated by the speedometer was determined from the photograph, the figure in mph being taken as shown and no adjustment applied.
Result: 75 mph
